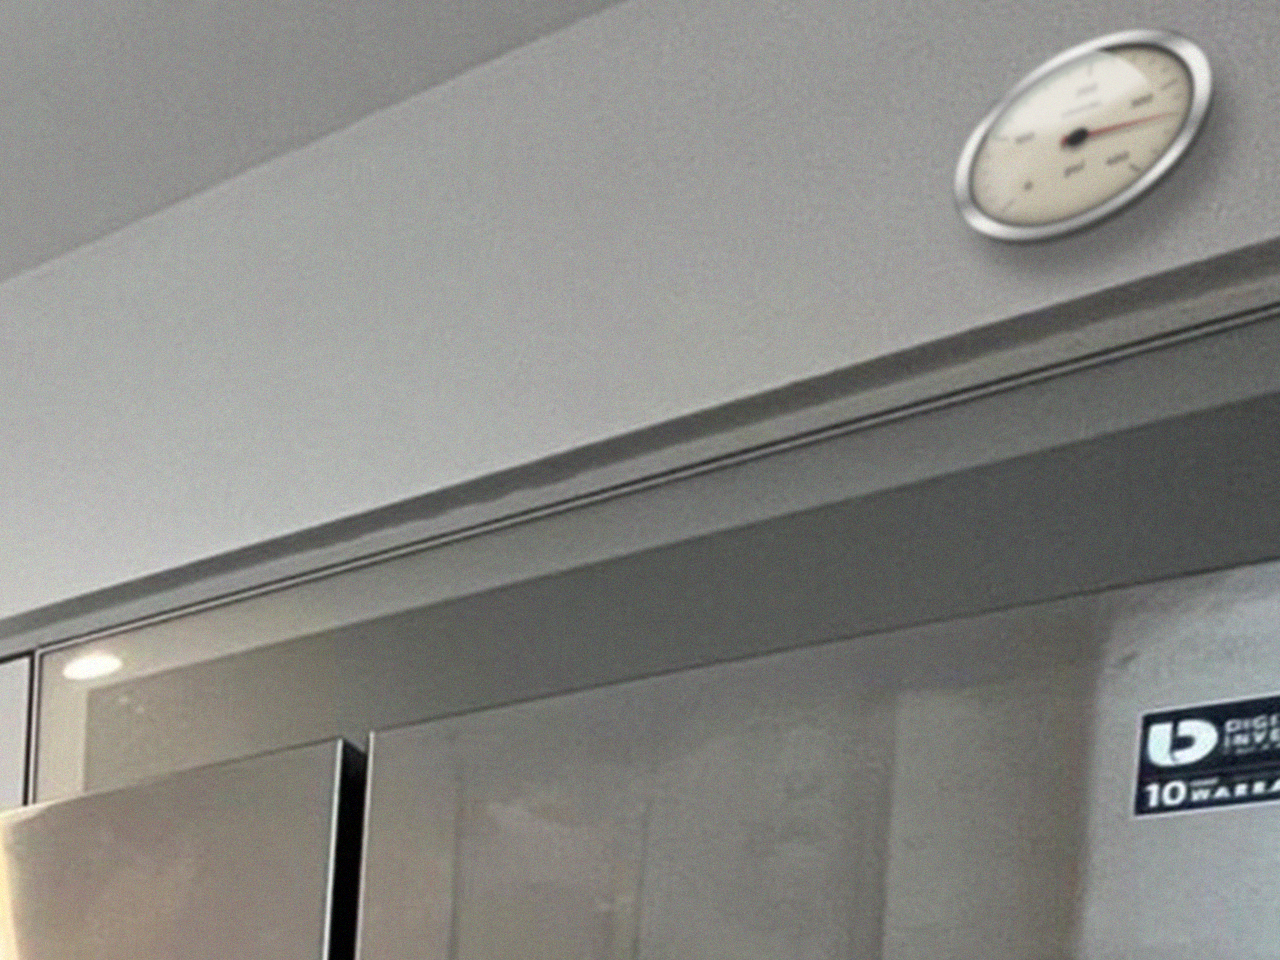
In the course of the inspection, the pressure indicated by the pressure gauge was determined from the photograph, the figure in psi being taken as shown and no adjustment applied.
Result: 340 psi
